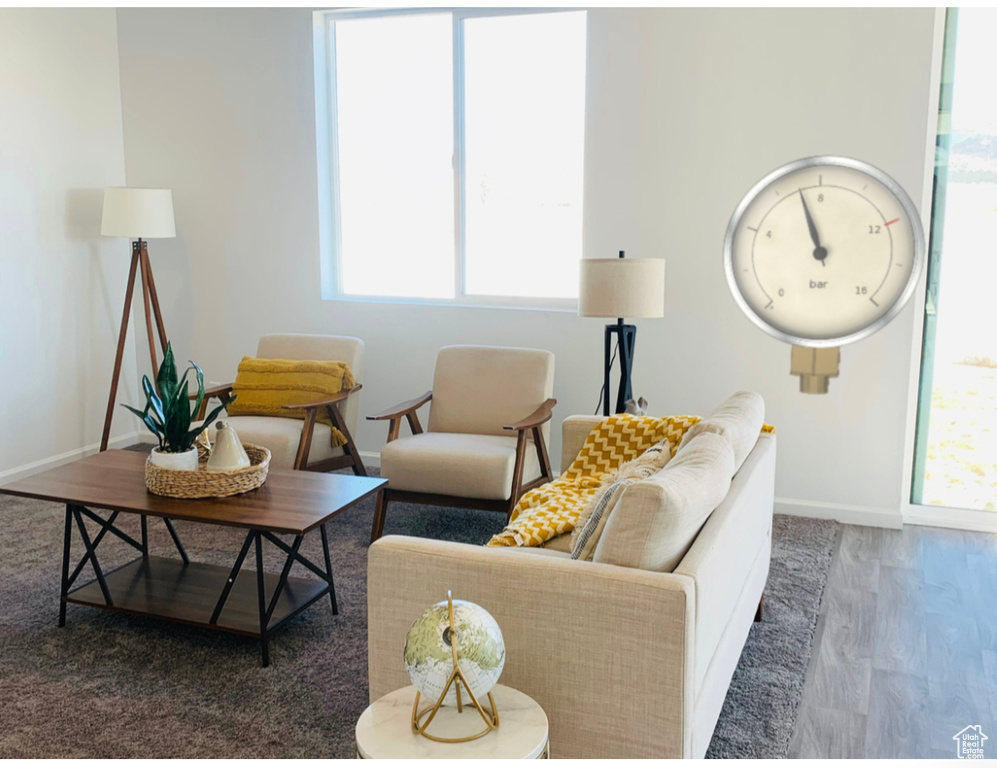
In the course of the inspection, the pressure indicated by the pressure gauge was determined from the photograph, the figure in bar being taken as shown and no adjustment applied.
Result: 7 bar
